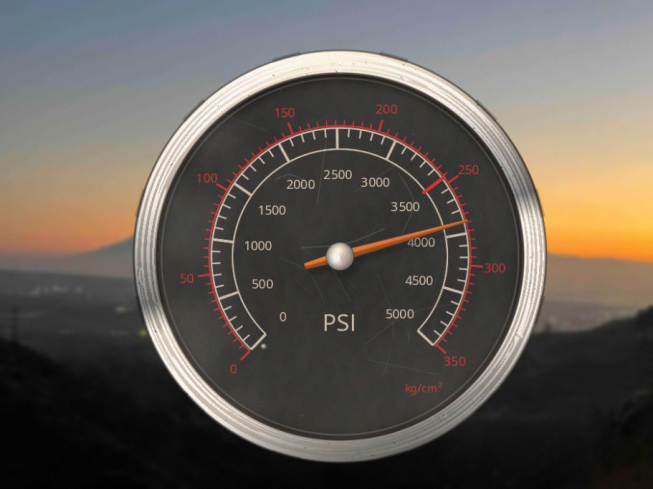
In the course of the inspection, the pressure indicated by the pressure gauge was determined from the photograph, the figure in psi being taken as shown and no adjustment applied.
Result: 3900 psi
